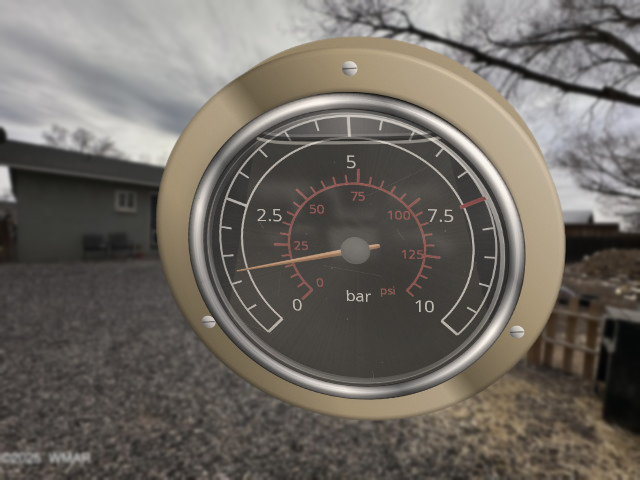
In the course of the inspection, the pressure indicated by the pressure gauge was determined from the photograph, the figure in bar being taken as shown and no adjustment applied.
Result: 1.25 bar
